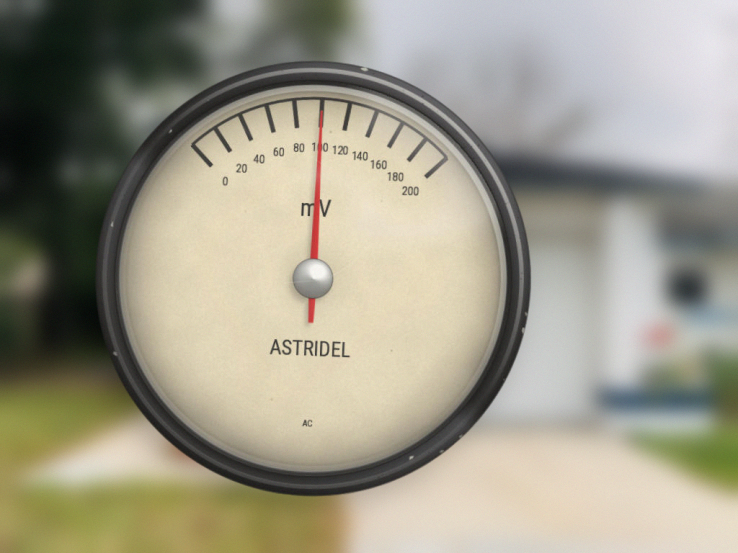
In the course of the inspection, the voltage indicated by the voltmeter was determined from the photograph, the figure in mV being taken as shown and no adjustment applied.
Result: 100 mV
